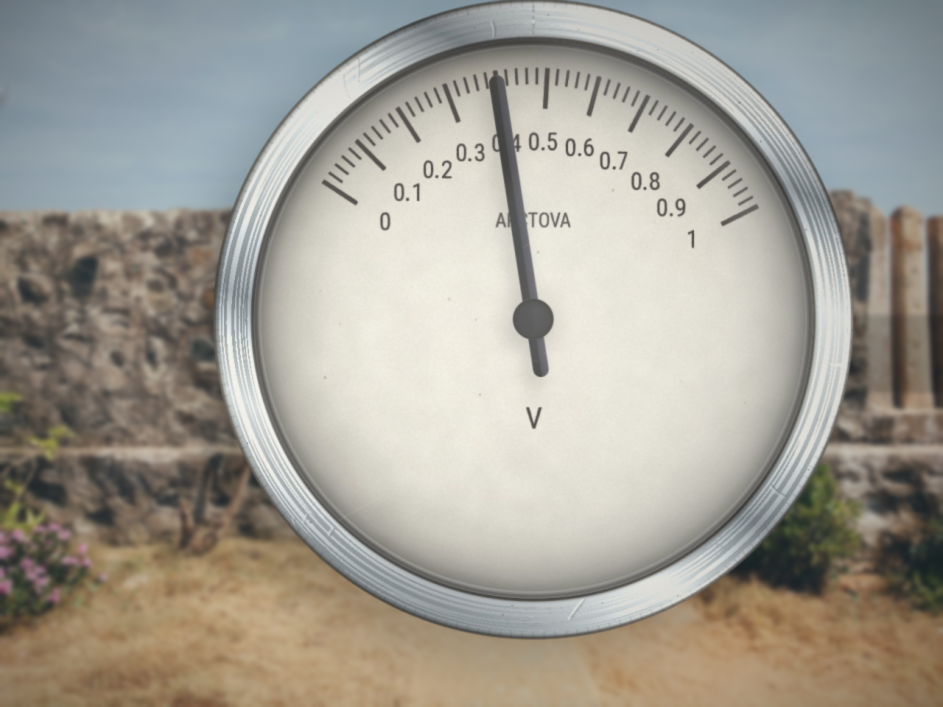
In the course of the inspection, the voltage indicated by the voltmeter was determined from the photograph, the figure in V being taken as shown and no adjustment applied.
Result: 0.4 V
